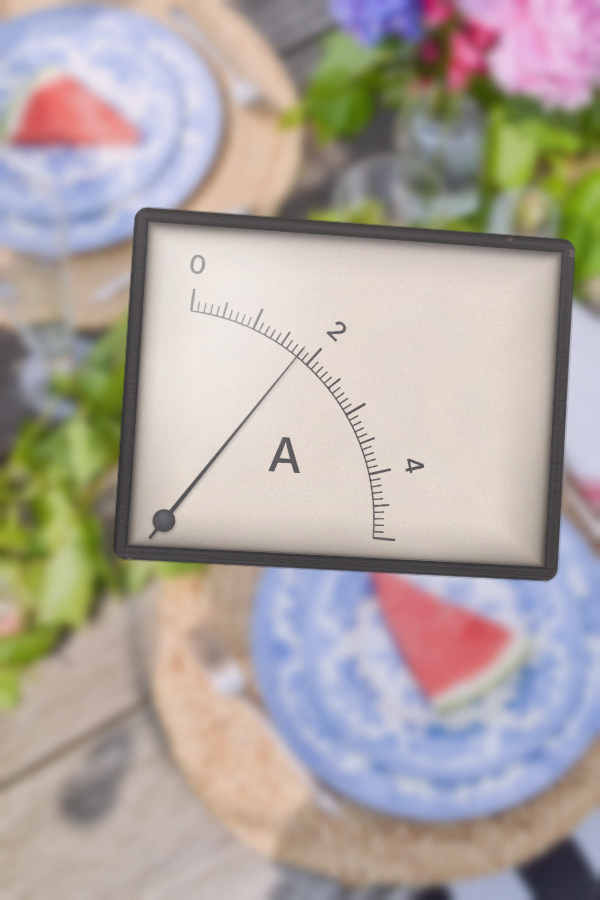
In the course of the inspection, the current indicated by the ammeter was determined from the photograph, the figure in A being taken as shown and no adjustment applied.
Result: 1.8 A
